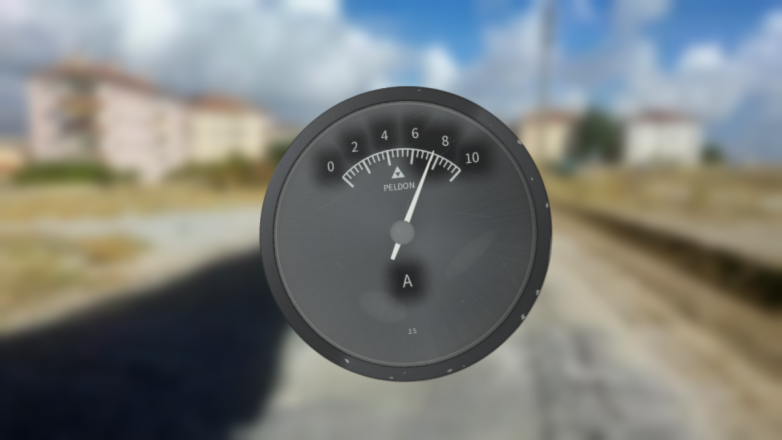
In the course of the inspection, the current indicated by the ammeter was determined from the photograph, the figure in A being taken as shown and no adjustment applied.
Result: 7.6 A
